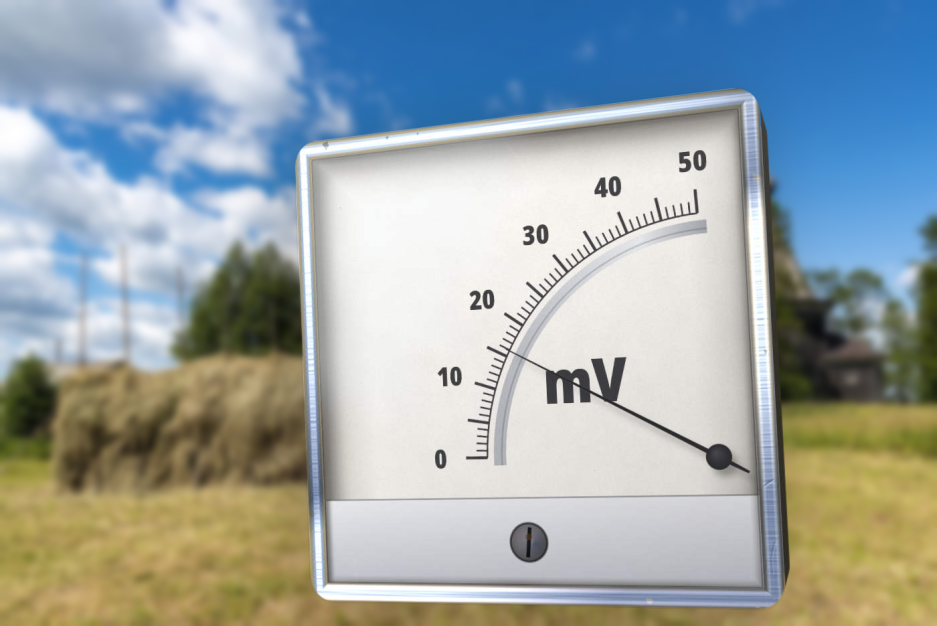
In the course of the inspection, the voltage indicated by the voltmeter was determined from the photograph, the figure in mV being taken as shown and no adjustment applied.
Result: 16 mV
